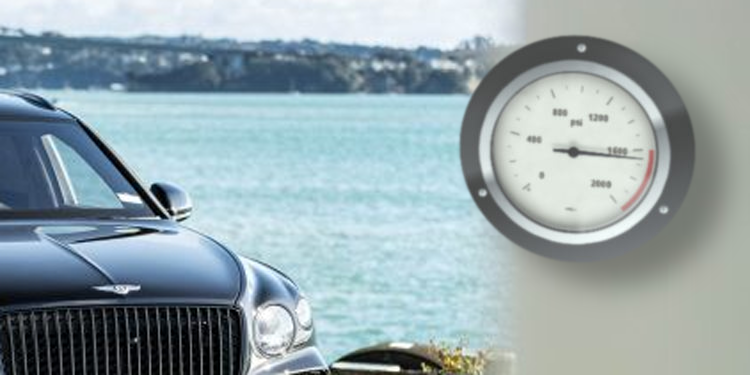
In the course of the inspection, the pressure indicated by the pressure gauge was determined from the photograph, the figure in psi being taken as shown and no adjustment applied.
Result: 1650 psi
